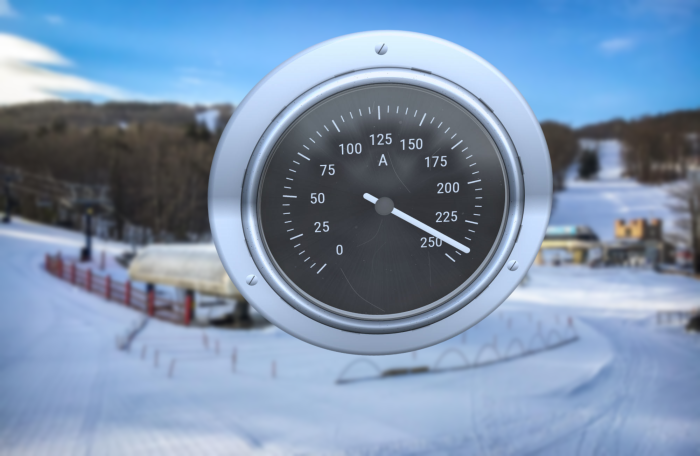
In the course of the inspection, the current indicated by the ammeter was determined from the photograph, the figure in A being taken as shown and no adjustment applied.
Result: 240 A
